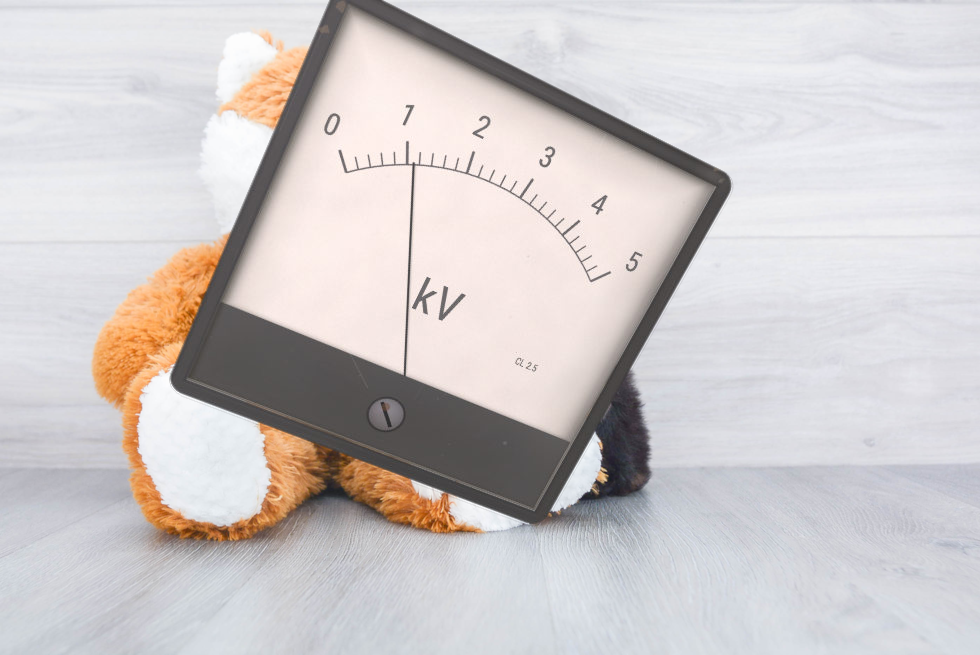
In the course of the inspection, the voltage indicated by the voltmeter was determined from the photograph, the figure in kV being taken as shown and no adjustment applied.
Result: 1.1 kV
